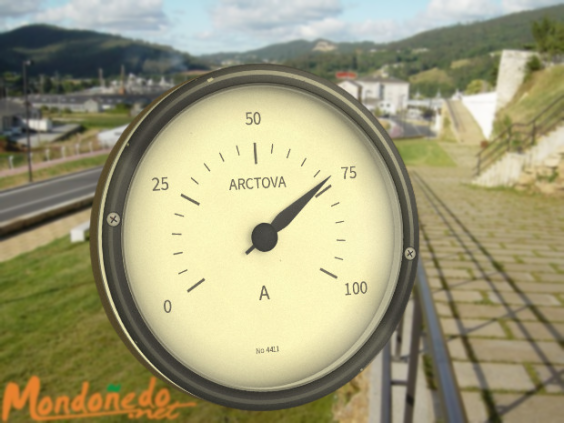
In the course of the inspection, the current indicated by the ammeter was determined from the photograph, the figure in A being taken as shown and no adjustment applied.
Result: 72.5 A
